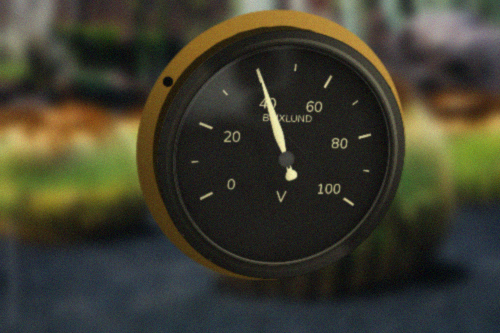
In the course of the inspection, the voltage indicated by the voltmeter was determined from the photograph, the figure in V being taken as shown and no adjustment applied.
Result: 40 V
